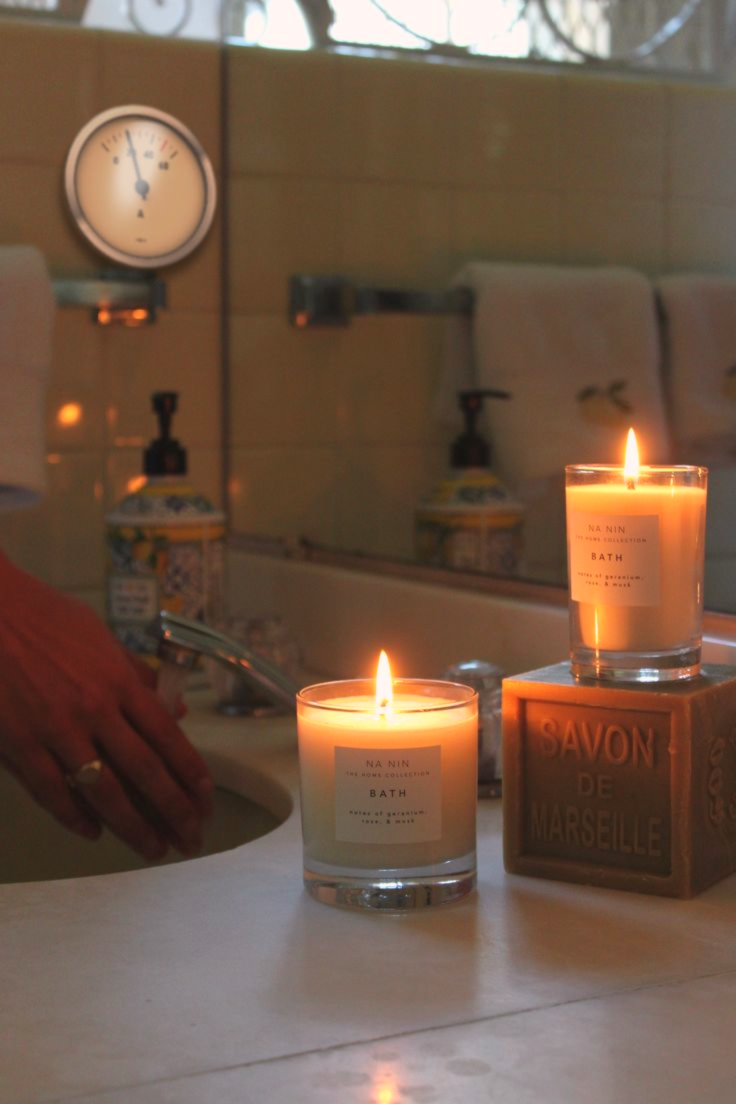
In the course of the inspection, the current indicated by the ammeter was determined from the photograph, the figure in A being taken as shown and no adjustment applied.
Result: 20 A
